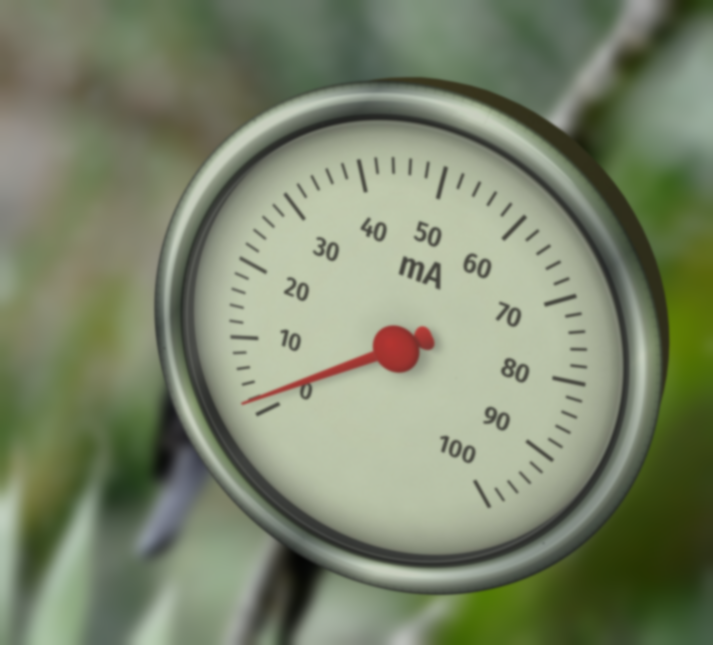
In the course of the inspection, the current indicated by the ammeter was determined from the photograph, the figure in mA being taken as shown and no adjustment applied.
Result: 2 mA
